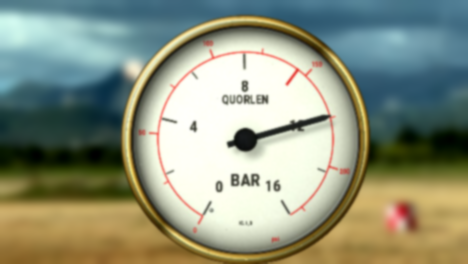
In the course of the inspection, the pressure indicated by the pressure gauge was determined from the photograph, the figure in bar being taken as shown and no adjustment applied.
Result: 12 bar
